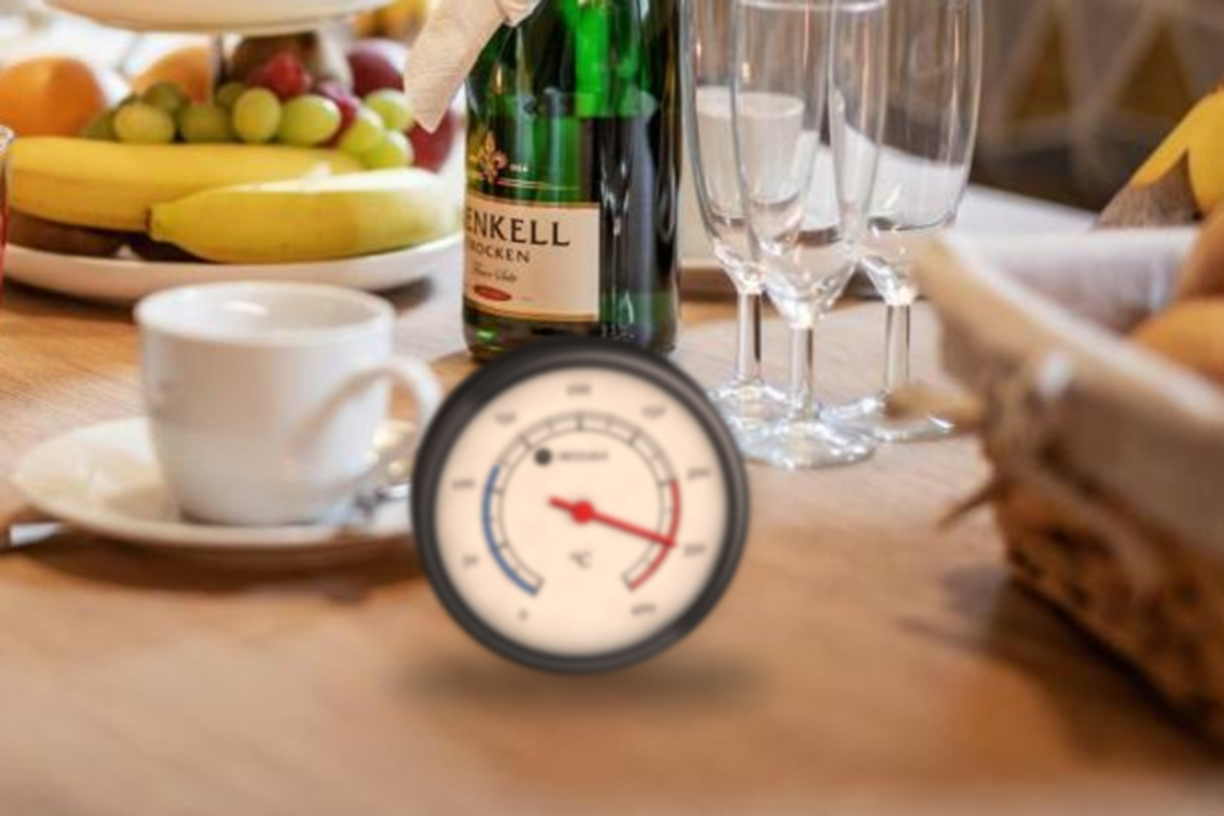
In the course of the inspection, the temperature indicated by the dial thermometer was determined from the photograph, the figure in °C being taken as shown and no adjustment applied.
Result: 350 °C
